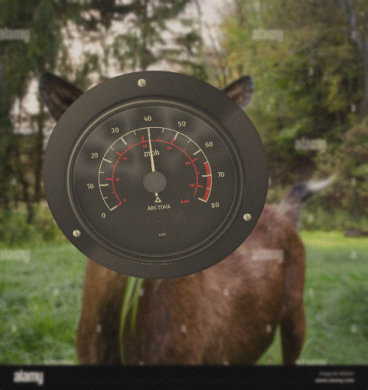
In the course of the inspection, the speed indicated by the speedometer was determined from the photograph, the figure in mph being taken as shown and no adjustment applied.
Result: 40 mph
